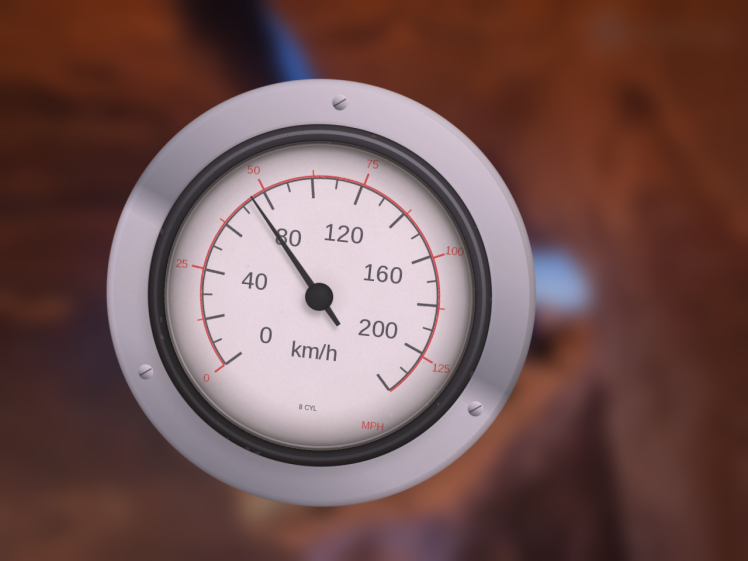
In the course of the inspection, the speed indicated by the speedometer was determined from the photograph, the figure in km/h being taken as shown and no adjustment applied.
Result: 75 km/h
